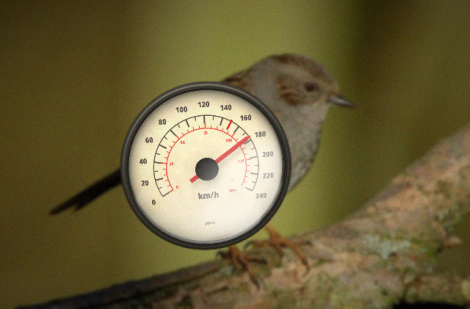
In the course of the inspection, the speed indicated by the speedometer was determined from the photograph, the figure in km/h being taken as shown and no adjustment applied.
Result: 175 km/h
